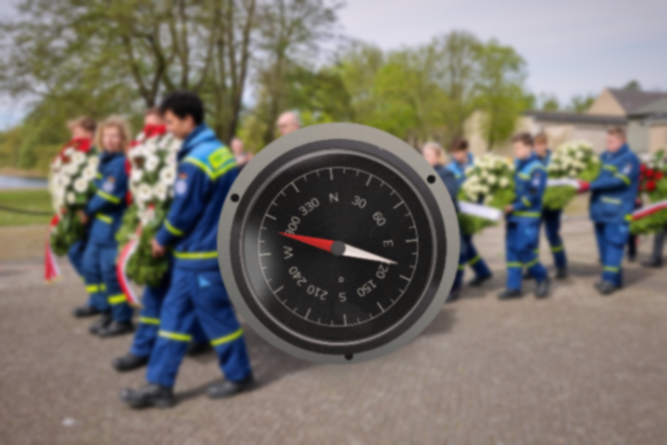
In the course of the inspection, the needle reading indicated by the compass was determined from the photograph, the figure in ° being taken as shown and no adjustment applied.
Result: 290 °
